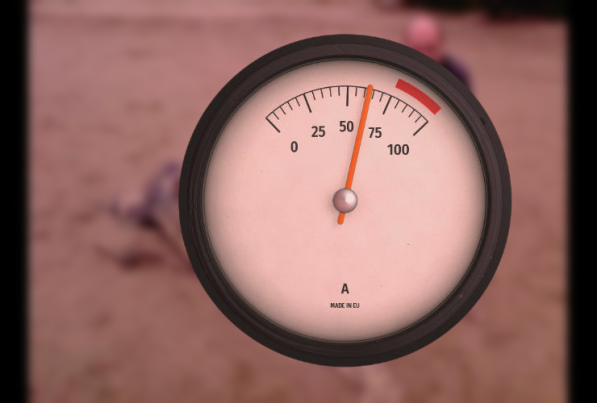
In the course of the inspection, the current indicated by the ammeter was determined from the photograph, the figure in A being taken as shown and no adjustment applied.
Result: 62.5 A
